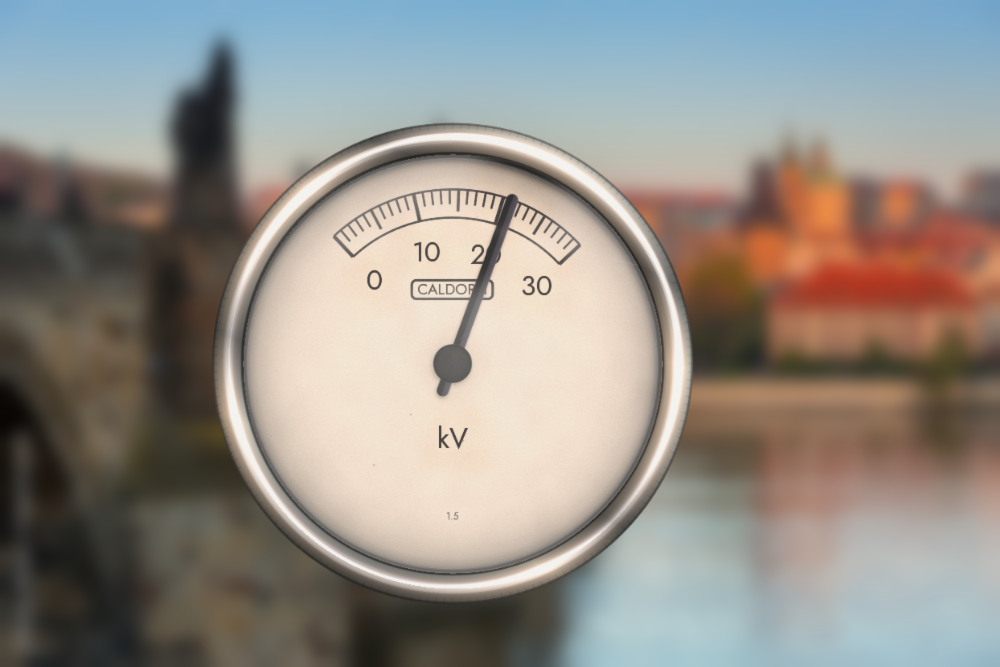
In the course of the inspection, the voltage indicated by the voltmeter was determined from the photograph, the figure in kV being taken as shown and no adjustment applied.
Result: 21 kV
